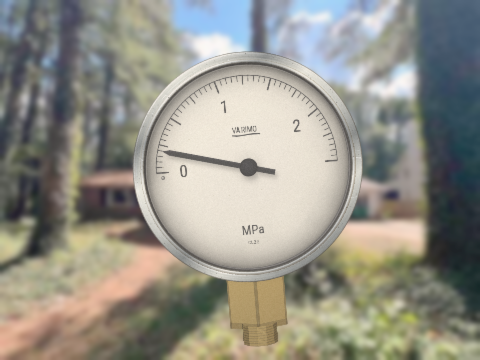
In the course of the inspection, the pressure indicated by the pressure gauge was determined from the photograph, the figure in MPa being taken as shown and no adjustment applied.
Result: 0.2 MPa
